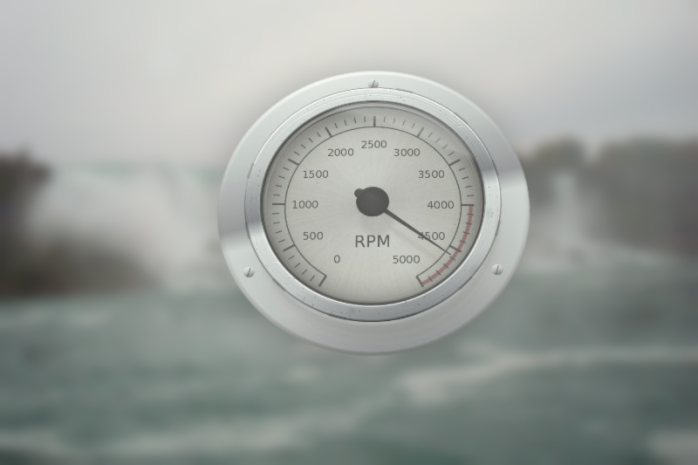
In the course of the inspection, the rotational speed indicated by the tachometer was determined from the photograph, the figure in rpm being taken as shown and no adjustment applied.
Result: 4600 rpm
